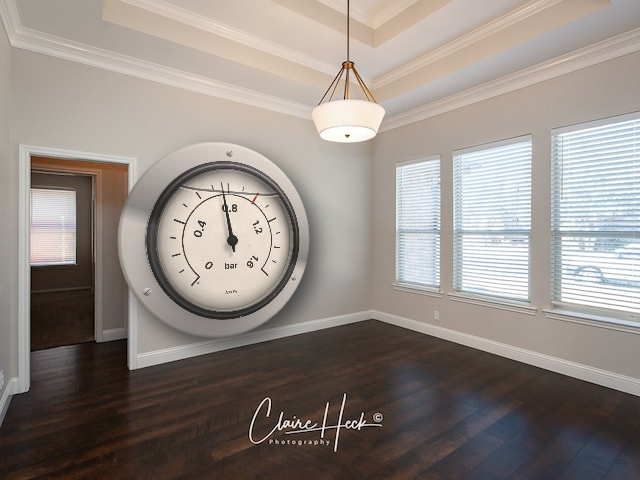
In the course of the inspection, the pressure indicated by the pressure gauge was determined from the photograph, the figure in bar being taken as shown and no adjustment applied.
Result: 0.75 bar
